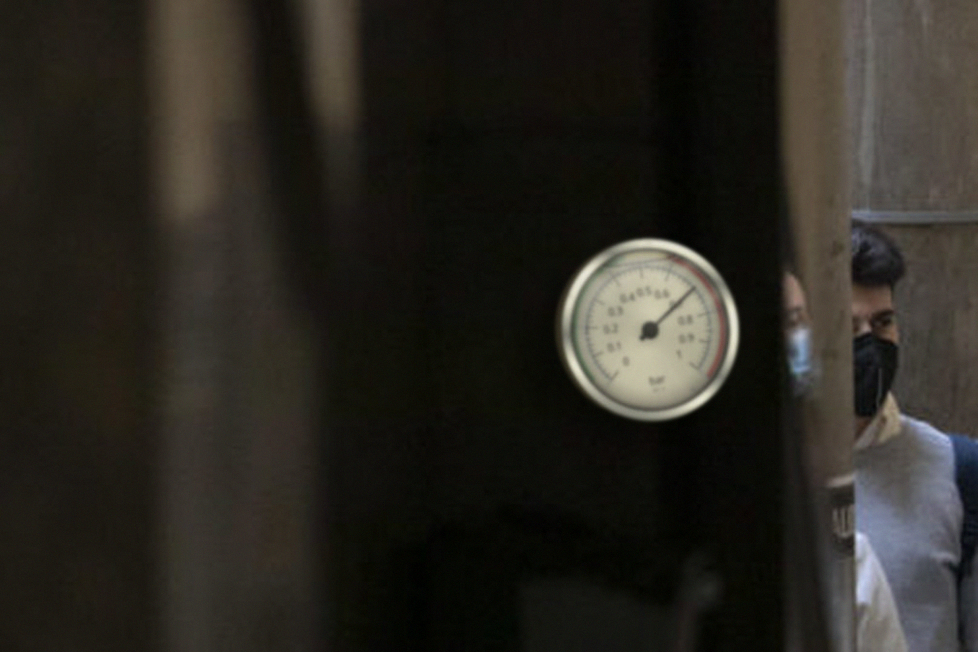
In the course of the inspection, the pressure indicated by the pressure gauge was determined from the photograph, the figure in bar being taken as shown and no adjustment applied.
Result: 0.7 bar
